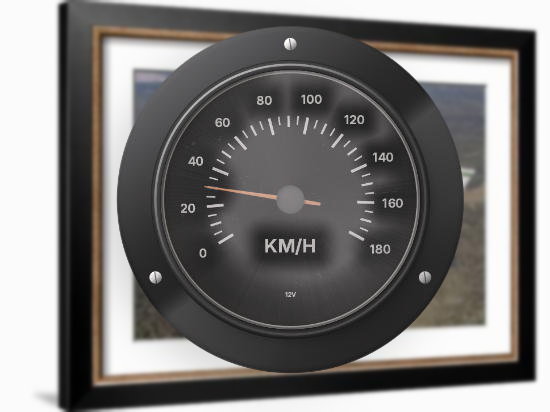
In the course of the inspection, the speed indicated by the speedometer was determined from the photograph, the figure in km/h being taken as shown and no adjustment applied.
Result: 30 km/h
